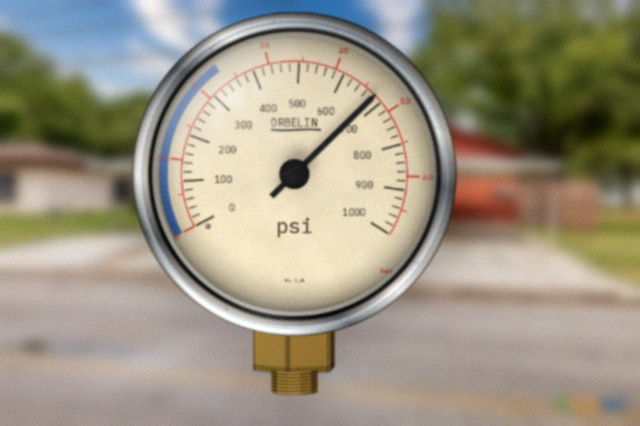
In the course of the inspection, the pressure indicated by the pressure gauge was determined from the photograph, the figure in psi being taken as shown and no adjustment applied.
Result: 680 psi
